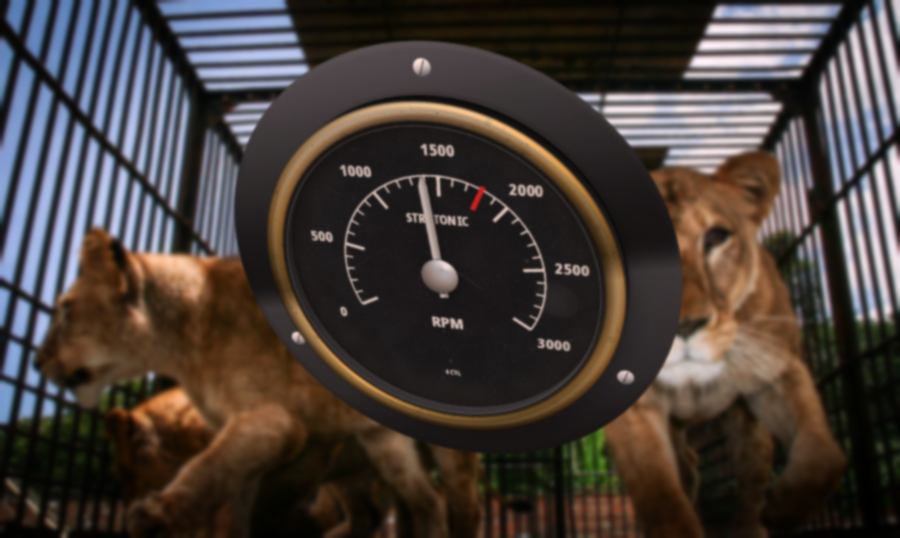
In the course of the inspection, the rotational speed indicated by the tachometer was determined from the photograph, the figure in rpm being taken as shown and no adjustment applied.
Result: 1400 rpm
